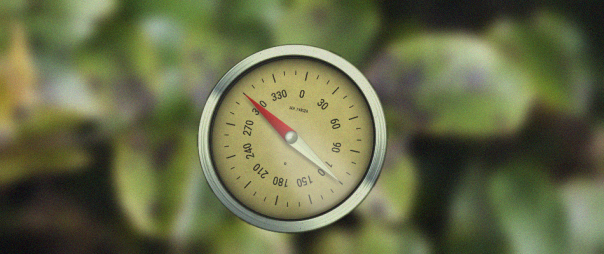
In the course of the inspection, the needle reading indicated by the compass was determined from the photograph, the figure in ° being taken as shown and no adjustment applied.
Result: 300 °
